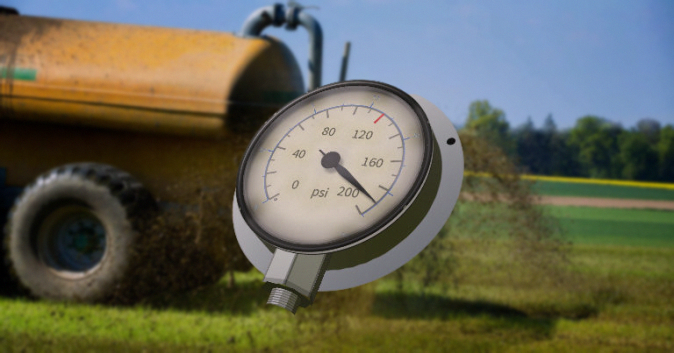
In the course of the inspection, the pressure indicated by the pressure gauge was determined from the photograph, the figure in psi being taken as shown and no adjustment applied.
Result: 190 psi
